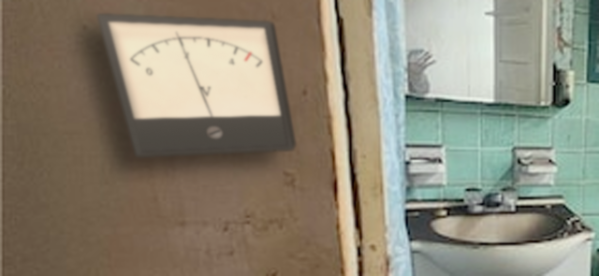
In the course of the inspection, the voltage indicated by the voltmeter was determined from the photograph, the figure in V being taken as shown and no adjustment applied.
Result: 2 V
